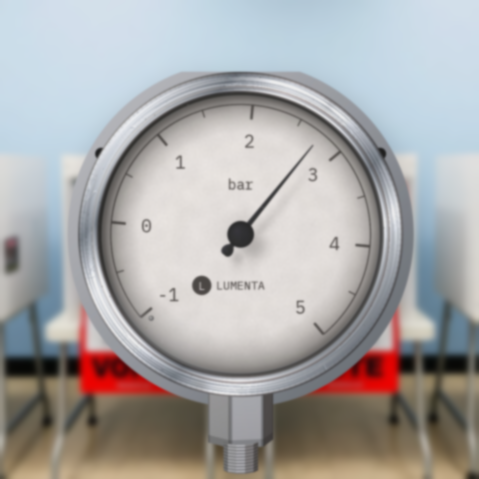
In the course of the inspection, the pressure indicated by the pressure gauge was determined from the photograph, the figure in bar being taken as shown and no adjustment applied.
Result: 2.75 bar
